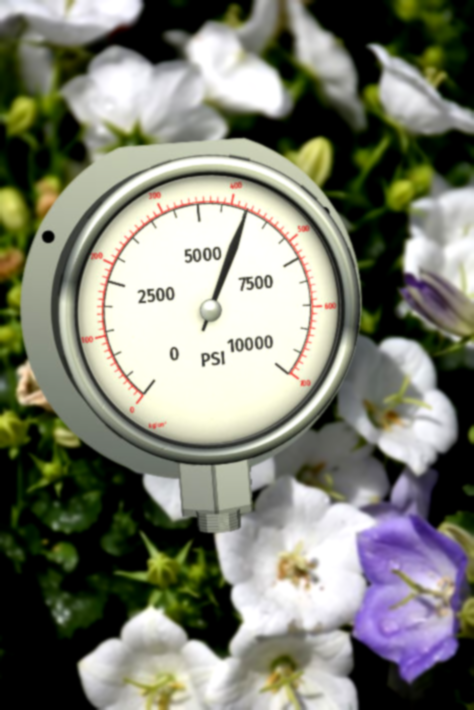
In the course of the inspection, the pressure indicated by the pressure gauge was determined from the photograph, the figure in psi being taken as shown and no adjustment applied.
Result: 6000 psi
